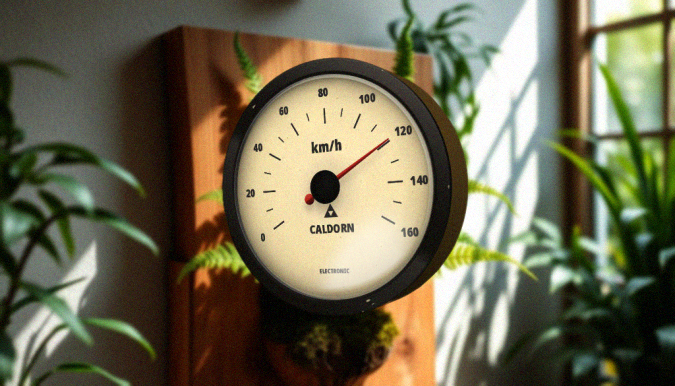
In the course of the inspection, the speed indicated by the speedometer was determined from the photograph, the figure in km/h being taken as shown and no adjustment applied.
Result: 120 km/h
